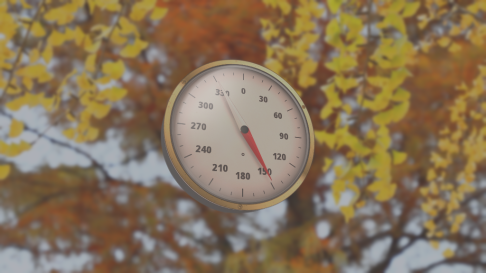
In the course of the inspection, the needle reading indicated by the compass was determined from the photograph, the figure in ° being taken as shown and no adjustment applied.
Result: 150 °
